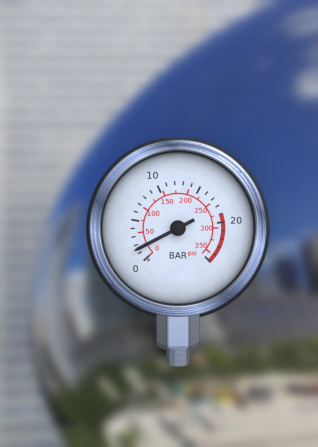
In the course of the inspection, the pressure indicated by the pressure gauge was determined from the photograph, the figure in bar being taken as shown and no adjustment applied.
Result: 1.5 bar
